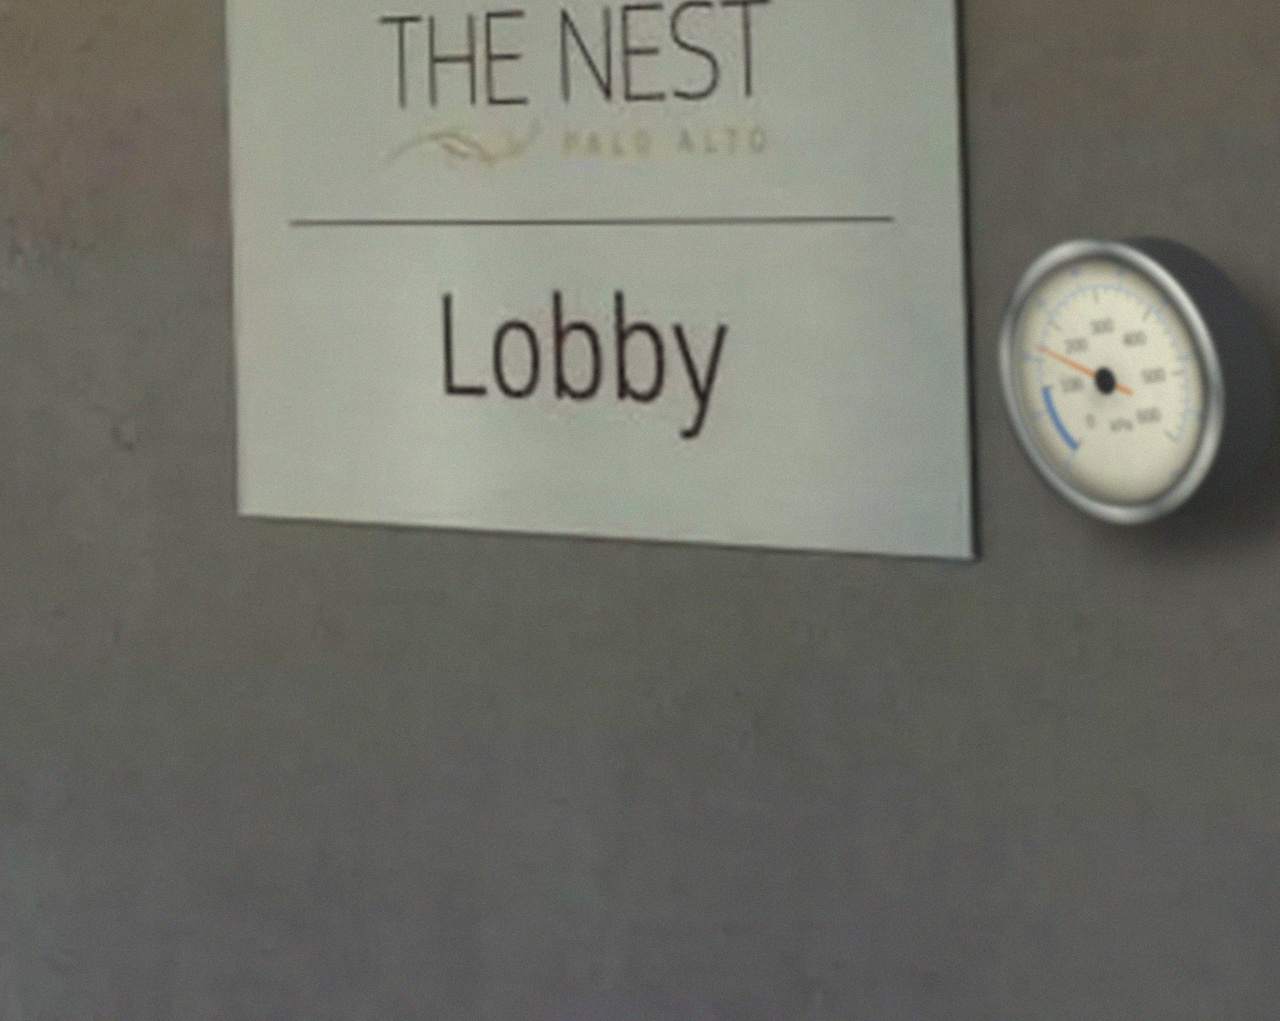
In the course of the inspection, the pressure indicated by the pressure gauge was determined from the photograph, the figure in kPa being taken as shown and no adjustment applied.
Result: 160 kPa
